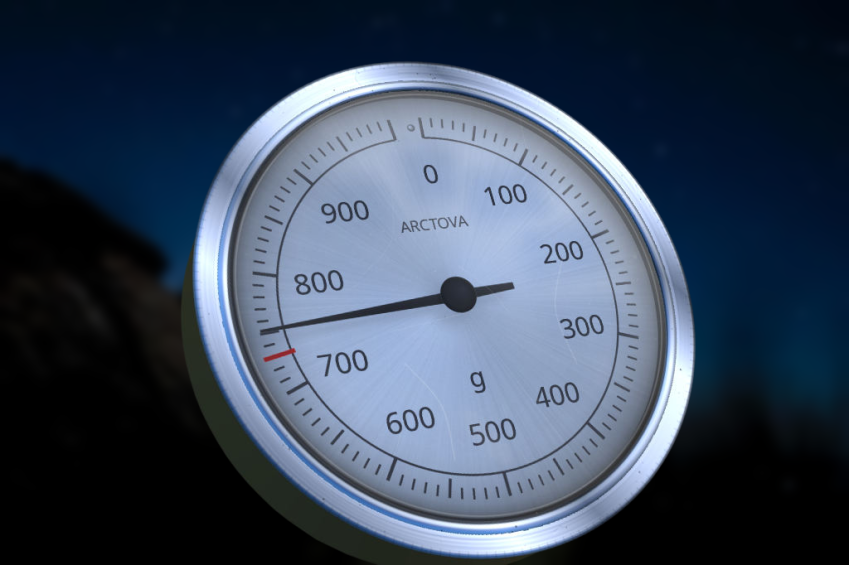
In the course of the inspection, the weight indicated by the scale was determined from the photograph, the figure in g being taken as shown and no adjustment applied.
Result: 750 g
